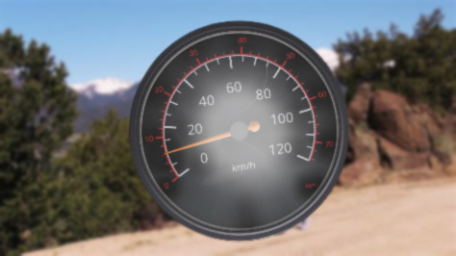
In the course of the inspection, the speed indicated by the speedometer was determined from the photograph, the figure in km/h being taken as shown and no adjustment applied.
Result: 10 km/h
